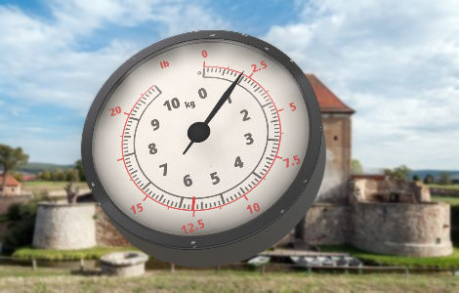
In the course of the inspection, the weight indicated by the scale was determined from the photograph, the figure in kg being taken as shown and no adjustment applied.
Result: 1 kg
